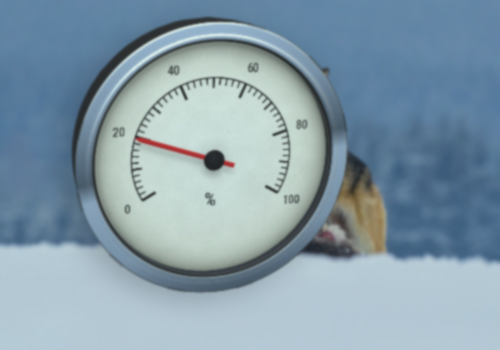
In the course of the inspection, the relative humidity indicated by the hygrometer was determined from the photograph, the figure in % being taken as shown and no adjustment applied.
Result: 20 %
